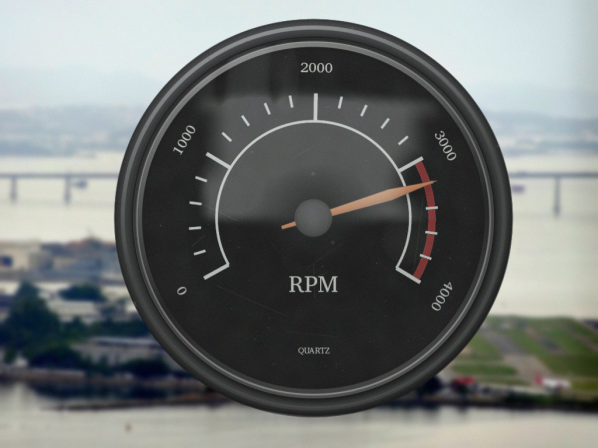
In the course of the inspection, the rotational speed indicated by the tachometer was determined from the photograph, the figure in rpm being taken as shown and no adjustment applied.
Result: 3200 rpm
